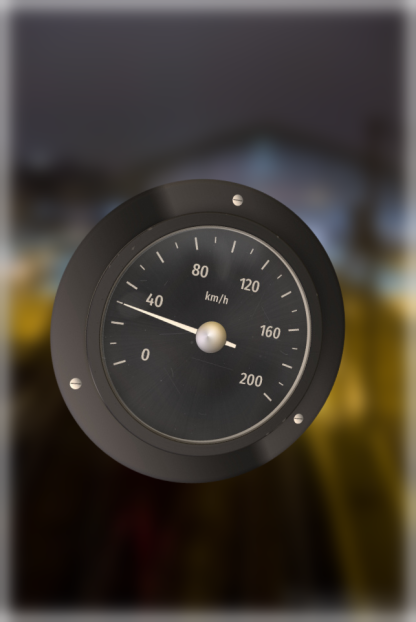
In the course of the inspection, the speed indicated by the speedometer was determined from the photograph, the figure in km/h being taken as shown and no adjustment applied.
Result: 30 km/h
